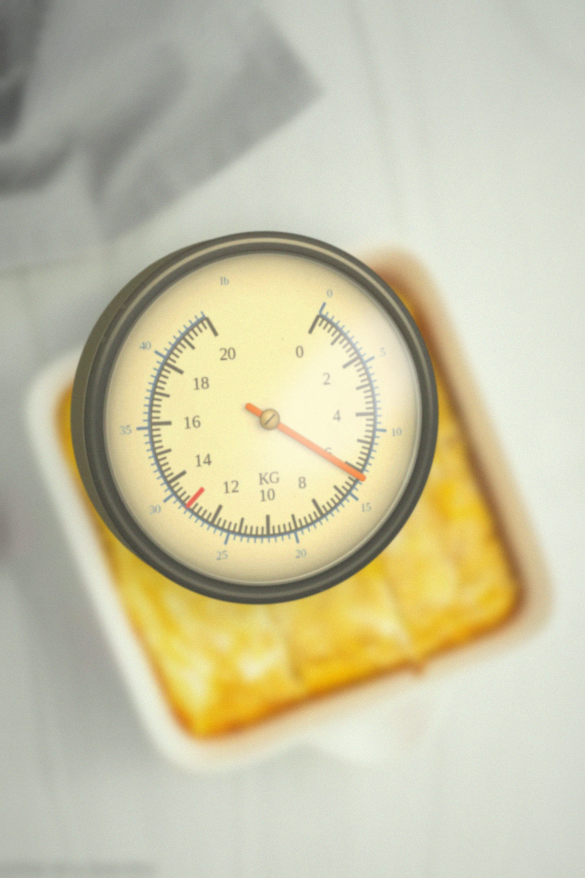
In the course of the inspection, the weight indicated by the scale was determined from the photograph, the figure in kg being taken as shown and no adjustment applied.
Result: 6.2 kg
